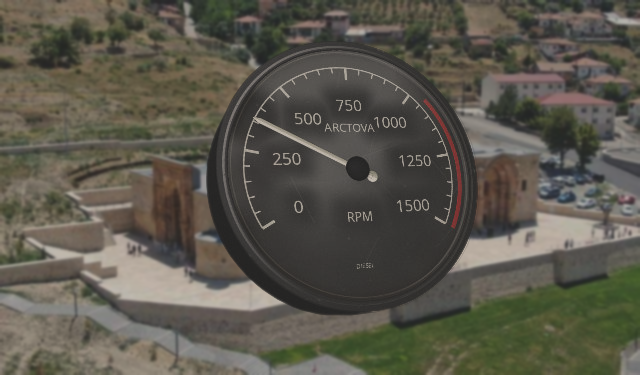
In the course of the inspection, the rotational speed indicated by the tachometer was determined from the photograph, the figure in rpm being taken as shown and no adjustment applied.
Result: 350 rpm
